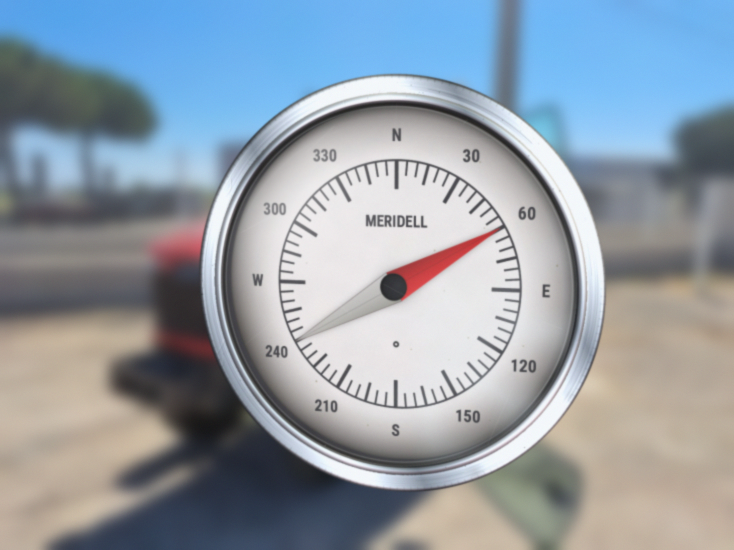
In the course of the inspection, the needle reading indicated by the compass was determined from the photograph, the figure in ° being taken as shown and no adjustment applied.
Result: 60 °
